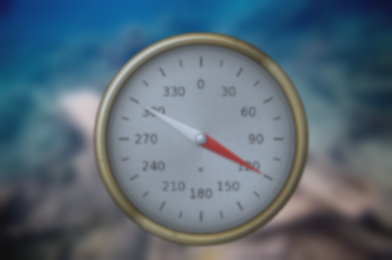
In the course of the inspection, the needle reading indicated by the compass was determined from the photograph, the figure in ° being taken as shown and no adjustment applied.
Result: 120 °
